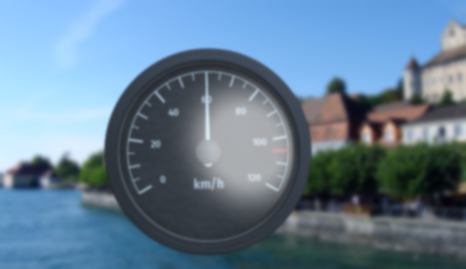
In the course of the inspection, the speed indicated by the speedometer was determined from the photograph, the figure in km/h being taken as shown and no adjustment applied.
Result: 60 km/h
